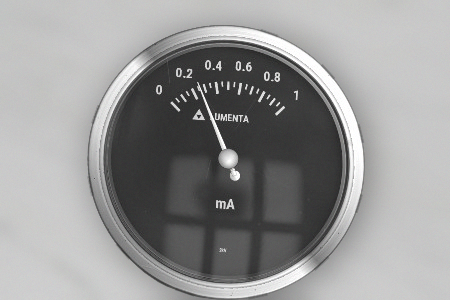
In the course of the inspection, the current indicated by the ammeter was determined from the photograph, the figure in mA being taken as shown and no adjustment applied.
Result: 0.25 mA
